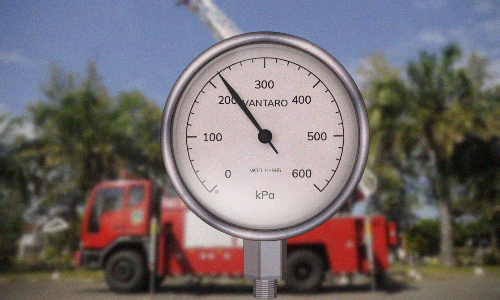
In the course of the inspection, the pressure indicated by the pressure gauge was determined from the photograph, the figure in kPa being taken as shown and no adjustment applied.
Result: 220 kPa
